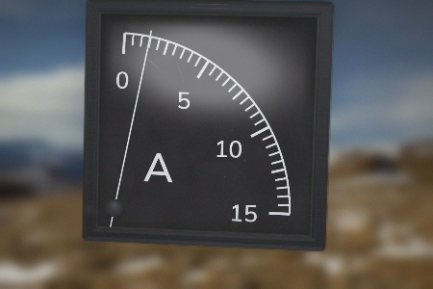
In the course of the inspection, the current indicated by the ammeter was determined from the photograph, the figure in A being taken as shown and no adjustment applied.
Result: 1.5 A
